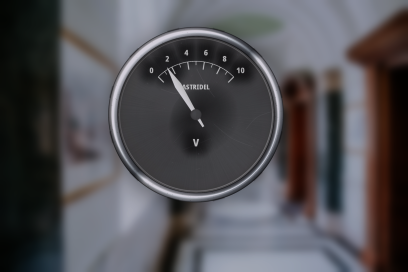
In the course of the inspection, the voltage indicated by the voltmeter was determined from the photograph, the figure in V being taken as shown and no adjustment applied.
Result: 1.5 V
